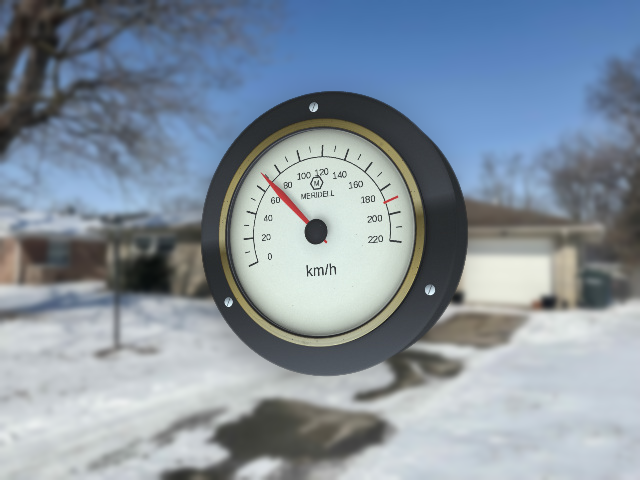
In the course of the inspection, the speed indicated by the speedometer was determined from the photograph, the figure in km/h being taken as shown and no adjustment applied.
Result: 70 km/h
